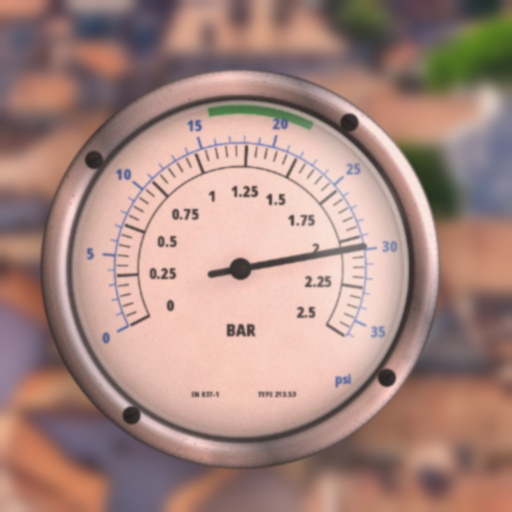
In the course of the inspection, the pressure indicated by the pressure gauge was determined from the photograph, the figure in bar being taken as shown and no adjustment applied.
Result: 2.05 bar
